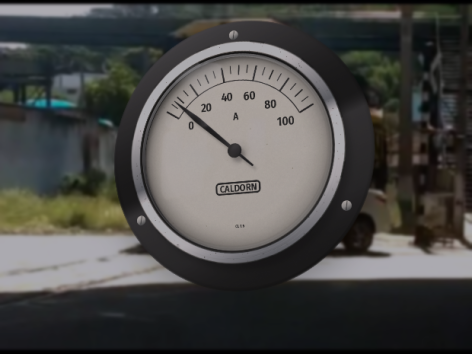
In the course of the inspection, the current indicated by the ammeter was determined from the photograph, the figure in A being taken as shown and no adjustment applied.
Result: 7.5 A
